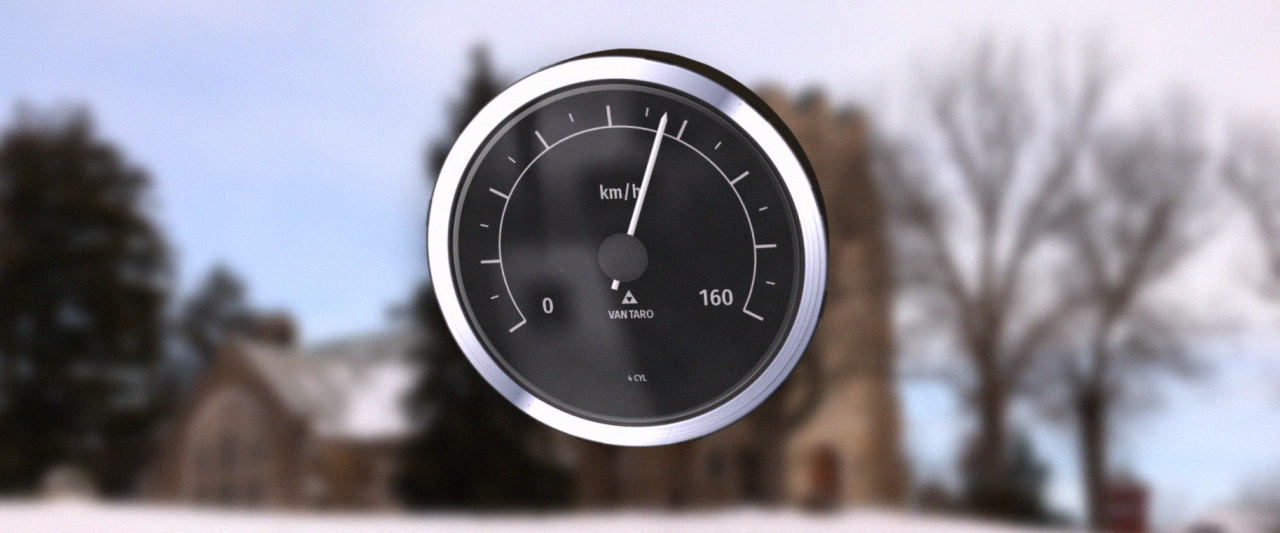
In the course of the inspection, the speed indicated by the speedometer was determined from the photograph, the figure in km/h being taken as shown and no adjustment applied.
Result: 95 km/h
